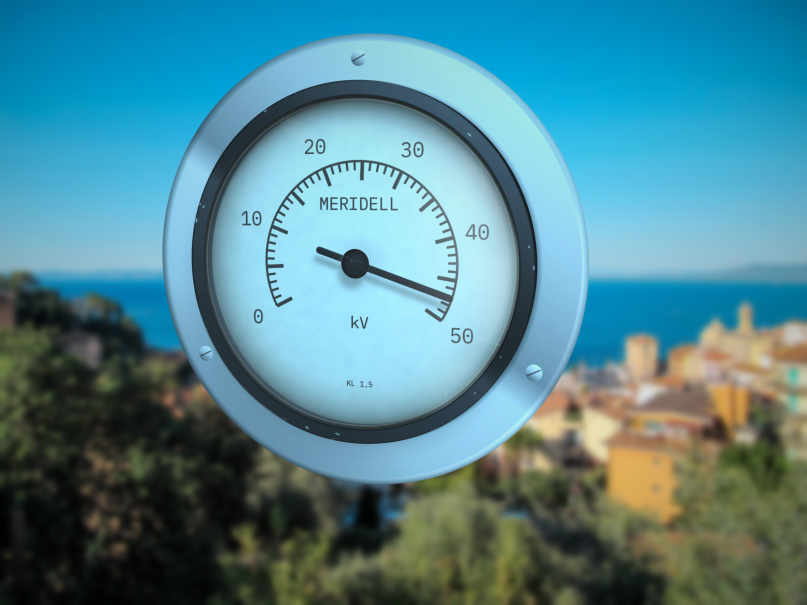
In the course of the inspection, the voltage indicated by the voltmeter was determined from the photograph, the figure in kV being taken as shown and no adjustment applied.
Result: 47 kV
